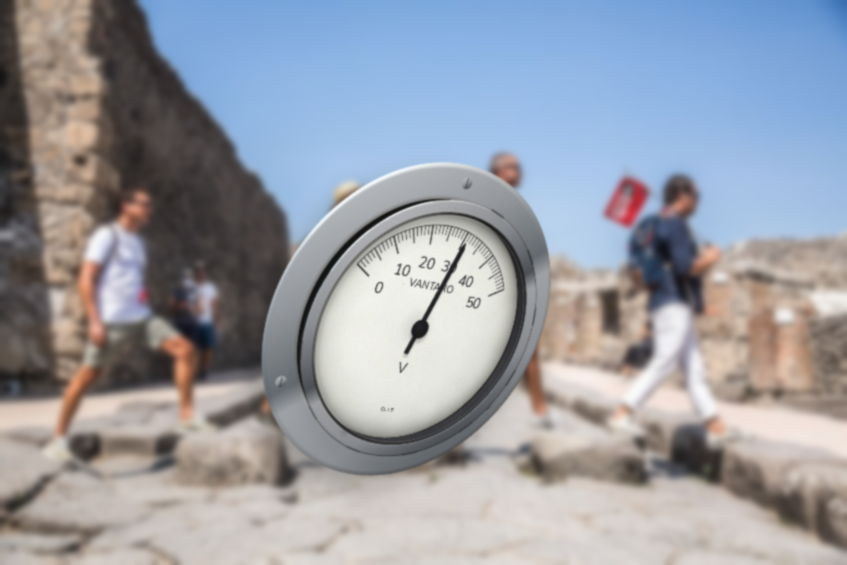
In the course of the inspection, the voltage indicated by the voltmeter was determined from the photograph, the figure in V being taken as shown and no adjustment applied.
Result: 30 V
